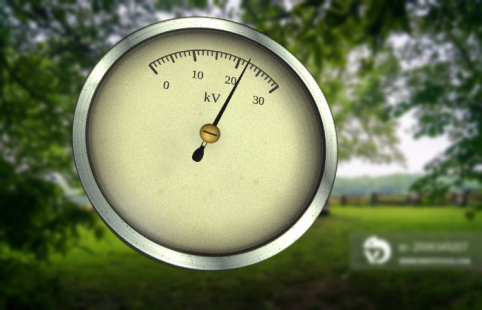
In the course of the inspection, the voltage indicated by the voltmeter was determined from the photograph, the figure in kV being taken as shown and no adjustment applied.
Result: 22 kV
